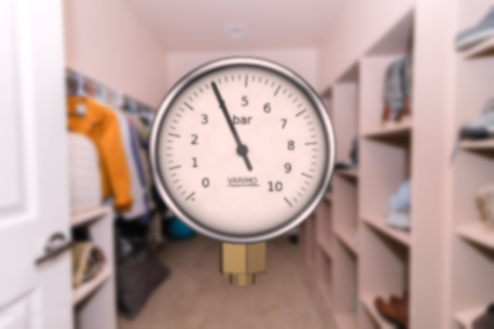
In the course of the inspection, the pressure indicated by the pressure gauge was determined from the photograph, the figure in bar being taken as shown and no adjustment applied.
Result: 4 bar
